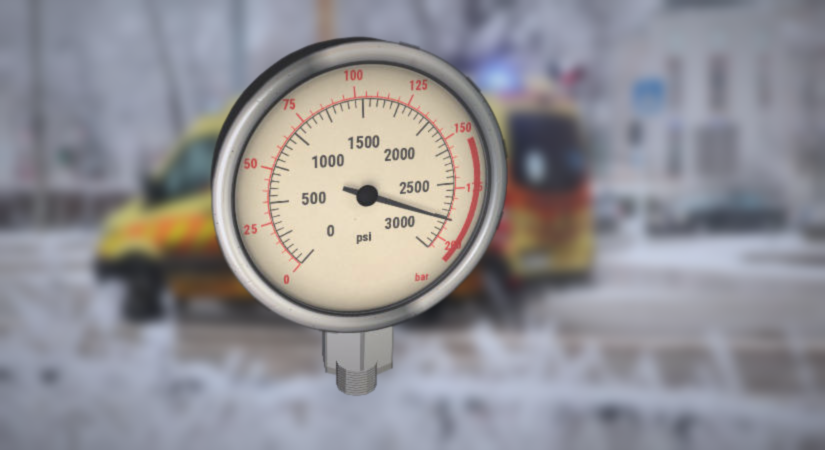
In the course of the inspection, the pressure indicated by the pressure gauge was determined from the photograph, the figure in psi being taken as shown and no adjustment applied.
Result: 2750 psi
